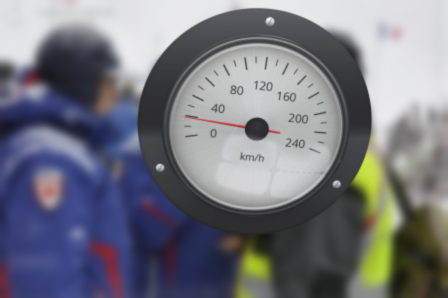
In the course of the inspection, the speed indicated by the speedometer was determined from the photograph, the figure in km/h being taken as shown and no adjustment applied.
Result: 20 km/h
